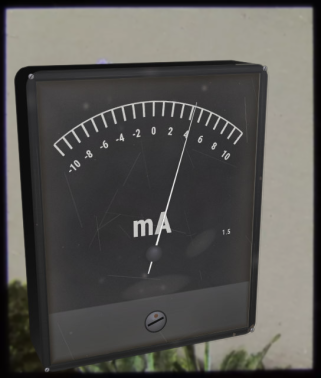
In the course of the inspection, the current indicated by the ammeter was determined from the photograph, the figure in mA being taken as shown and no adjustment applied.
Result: 4 mA
